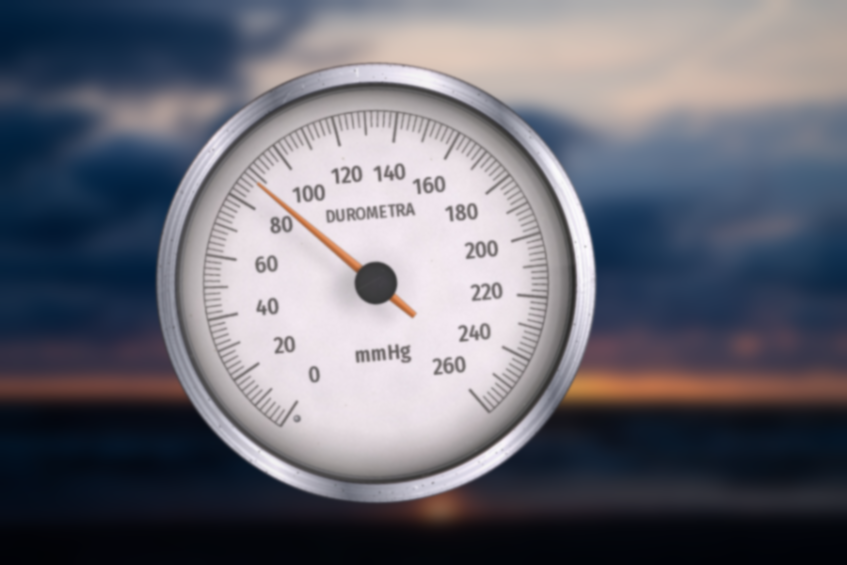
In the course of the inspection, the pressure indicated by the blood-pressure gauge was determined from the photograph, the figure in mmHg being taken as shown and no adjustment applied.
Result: 88 mmHg
